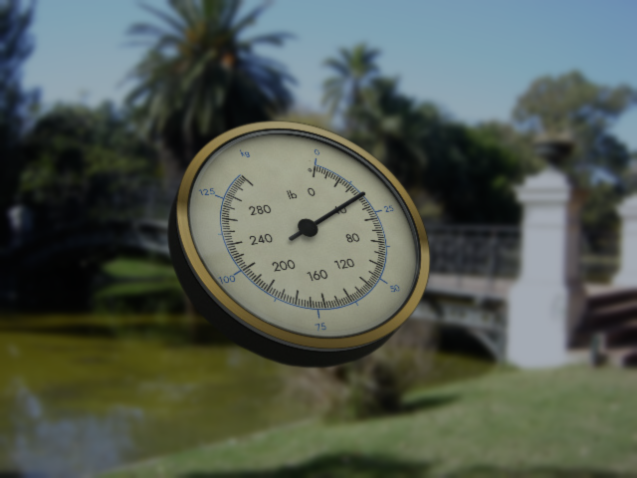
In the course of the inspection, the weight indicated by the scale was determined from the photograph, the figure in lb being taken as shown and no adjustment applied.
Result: 40 lb
